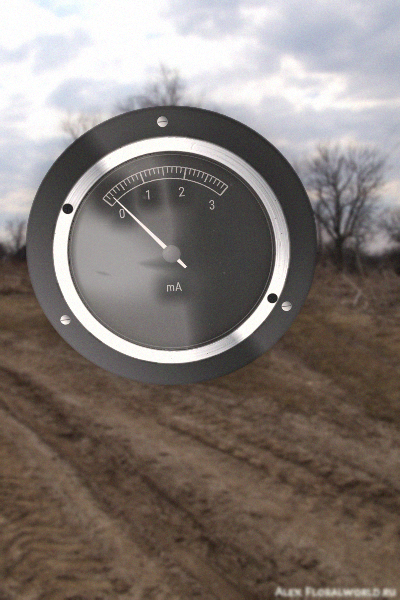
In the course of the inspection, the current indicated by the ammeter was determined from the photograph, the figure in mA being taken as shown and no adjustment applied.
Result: 0.2 mA
